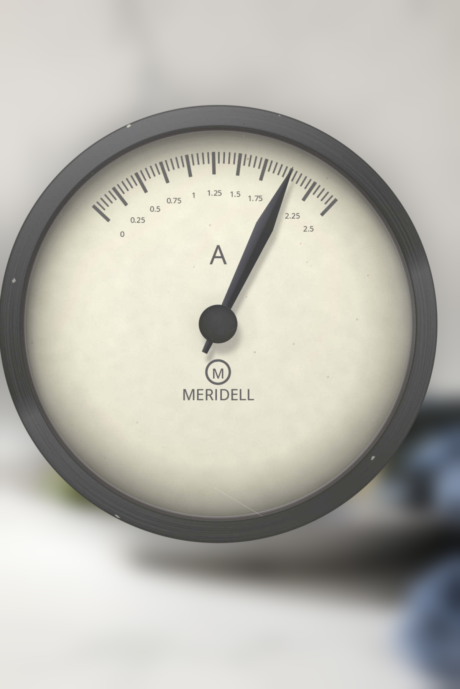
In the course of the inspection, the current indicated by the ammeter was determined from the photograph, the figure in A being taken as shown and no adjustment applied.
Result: 2 A
